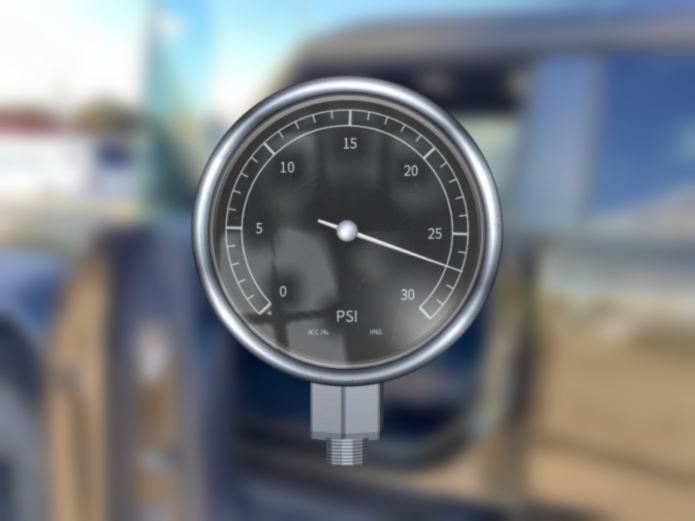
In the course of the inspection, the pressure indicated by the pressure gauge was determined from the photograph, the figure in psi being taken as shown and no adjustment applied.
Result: 27 psi
